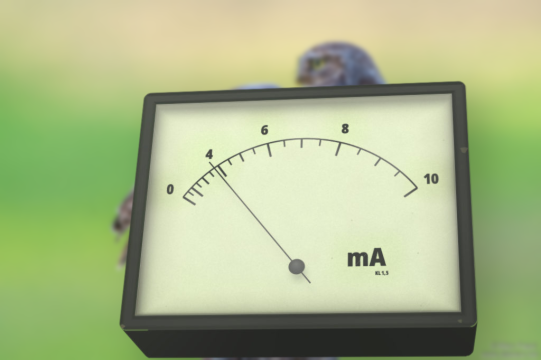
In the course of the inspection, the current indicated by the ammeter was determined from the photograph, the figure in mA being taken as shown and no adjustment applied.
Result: 3.75 mA
